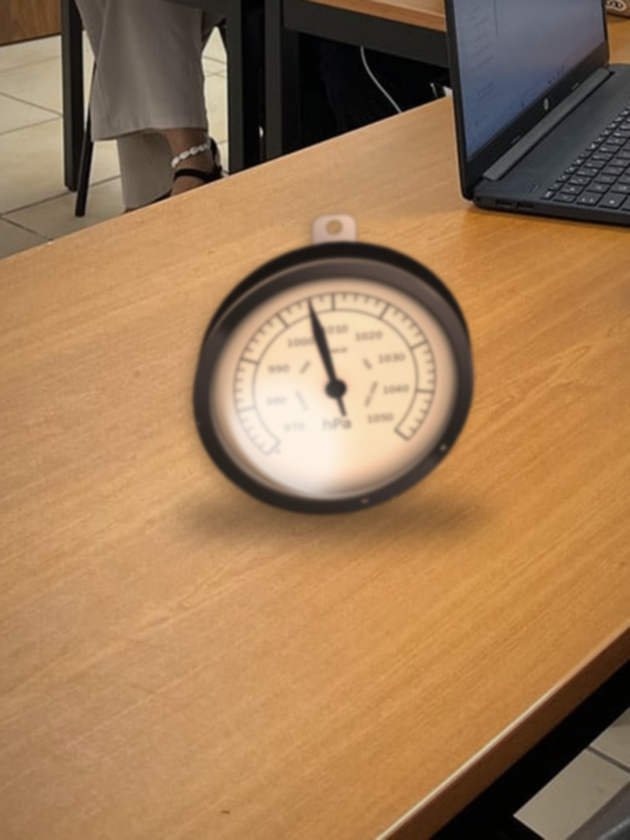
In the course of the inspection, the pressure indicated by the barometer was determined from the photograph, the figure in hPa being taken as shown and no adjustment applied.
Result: 1006 hPa
